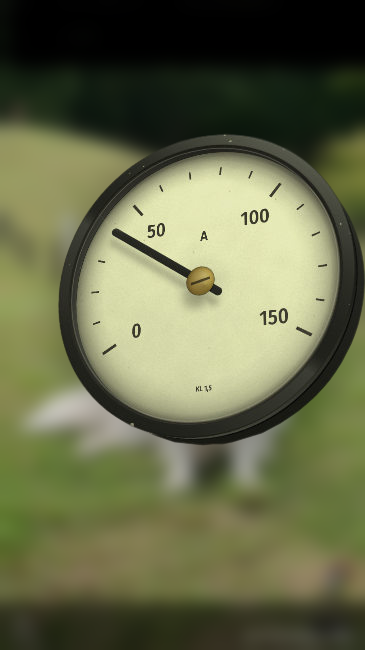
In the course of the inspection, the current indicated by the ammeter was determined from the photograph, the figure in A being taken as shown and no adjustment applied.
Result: 40 A
